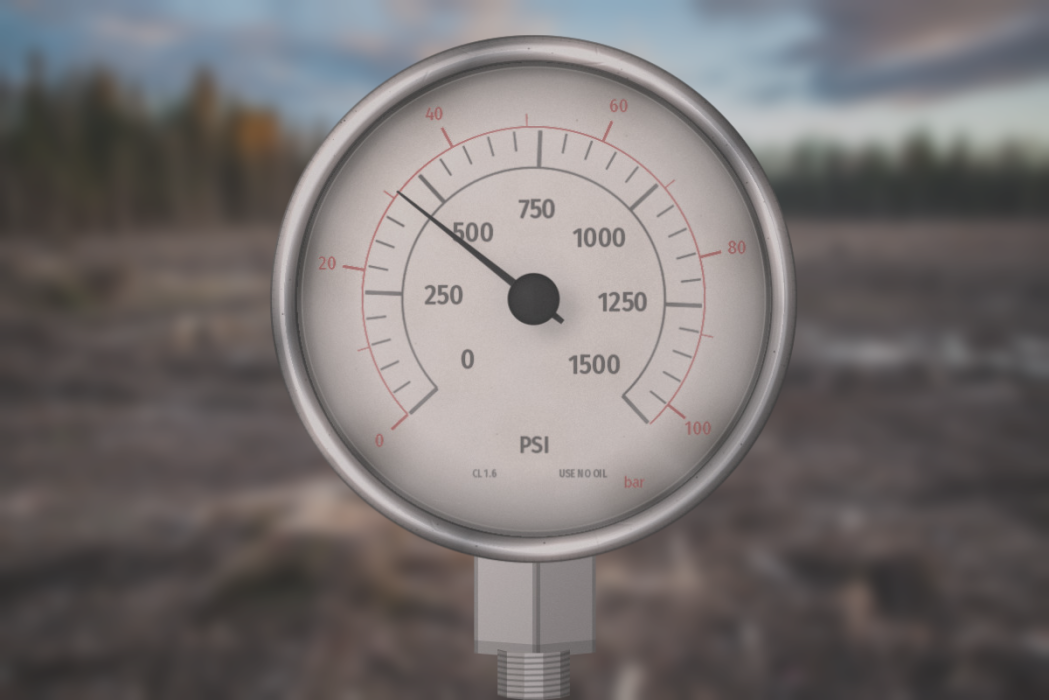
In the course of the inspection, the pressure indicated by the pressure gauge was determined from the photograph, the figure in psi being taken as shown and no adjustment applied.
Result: 450 psi
